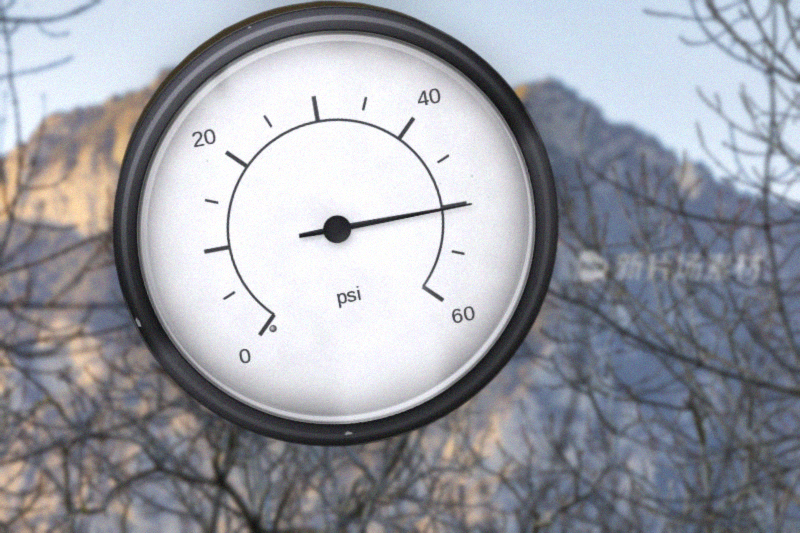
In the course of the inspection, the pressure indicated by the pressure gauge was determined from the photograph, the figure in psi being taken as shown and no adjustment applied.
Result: 50 psi
